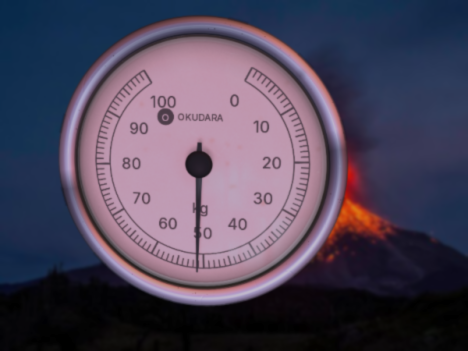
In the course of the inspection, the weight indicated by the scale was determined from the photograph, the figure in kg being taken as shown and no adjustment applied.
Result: 51 kg
